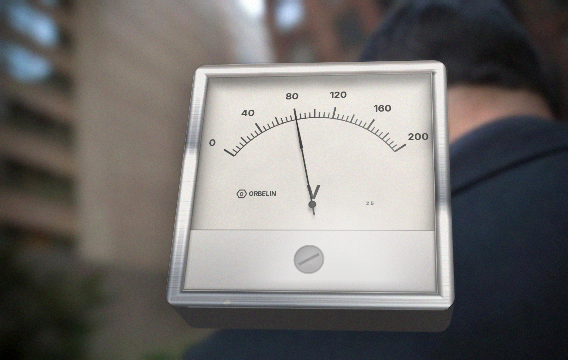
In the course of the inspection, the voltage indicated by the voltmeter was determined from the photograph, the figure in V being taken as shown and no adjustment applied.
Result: 80 V
